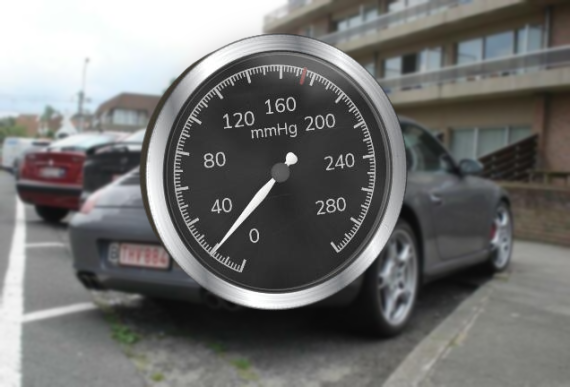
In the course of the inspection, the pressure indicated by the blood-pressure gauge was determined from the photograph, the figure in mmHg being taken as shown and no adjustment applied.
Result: 20 mmHg
